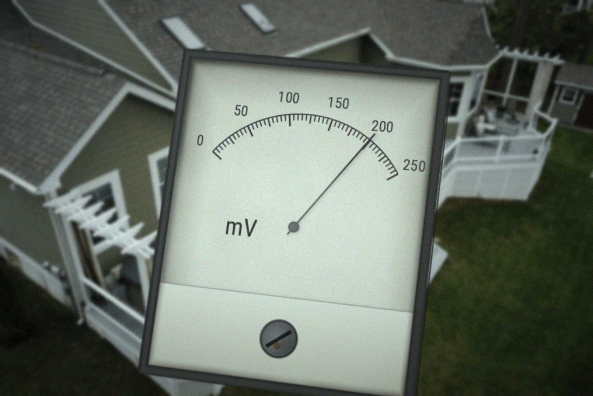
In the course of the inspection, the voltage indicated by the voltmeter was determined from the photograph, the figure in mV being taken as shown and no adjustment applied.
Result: 200 mV
